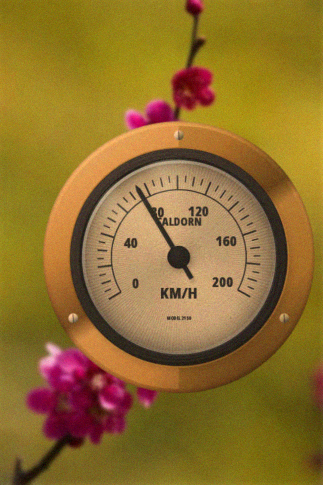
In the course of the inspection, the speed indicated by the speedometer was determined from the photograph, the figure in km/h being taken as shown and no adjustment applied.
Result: 75 km/h
